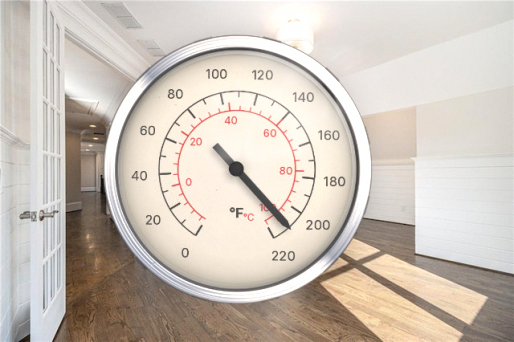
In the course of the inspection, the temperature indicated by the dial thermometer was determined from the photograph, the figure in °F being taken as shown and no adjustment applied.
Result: 210 °F
